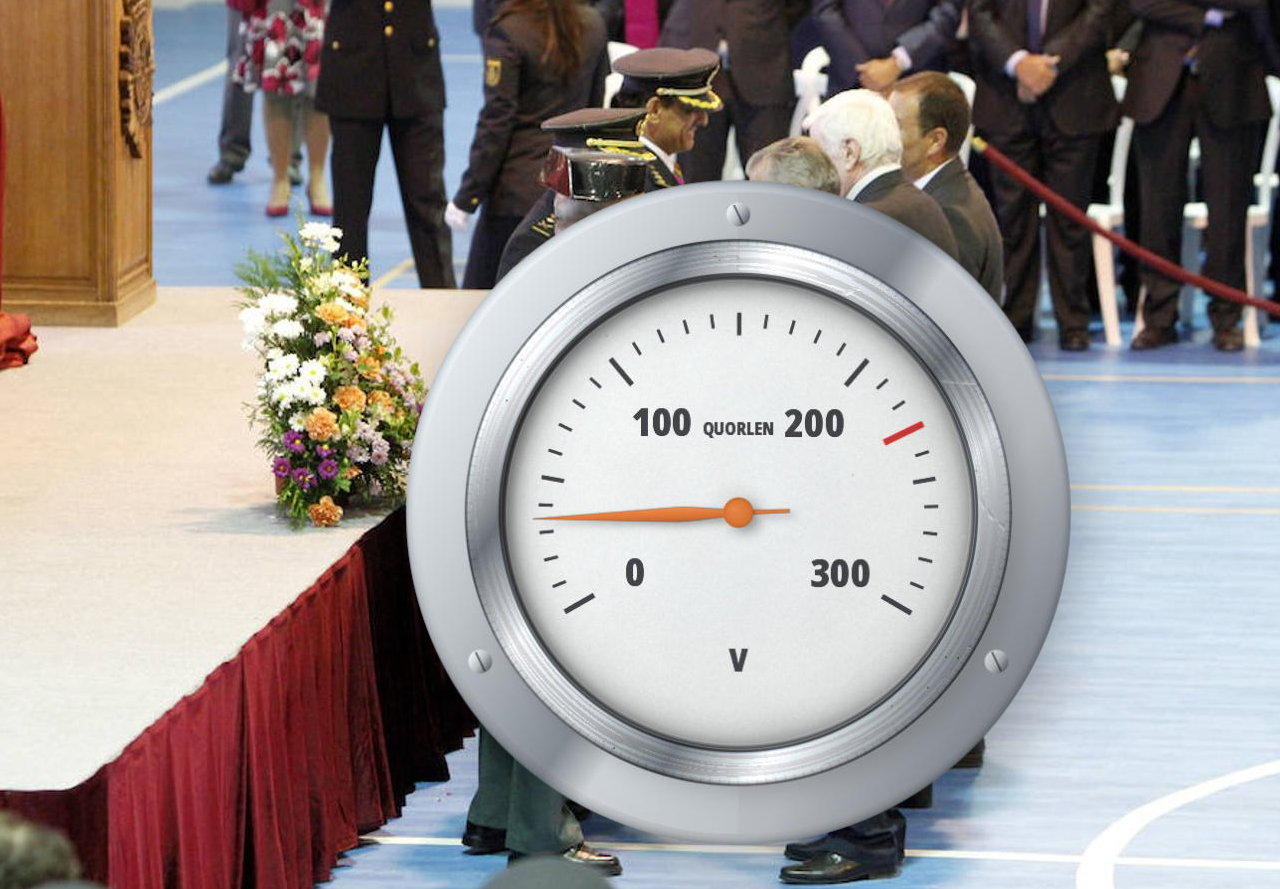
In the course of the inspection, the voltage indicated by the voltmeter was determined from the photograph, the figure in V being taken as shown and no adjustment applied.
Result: 35 V
